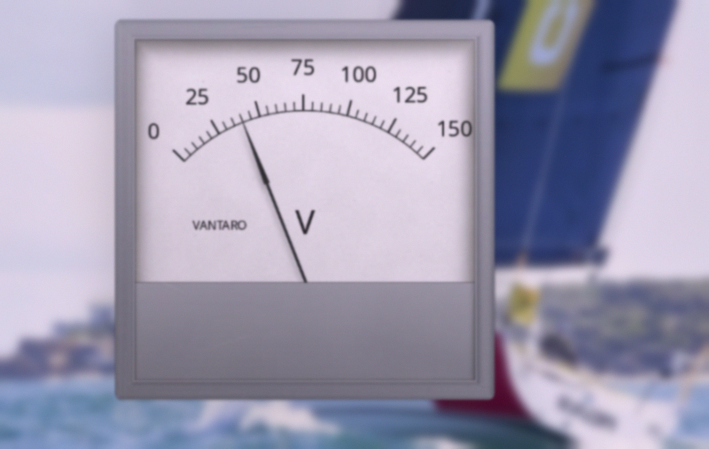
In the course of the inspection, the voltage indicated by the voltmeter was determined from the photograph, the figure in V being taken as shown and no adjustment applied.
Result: 40 V
